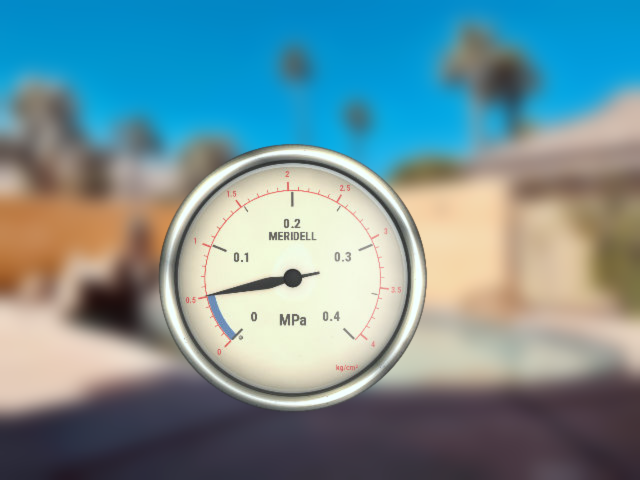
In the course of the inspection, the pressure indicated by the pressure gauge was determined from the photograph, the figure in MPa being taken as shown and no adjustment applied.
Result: 0.05 MPa
